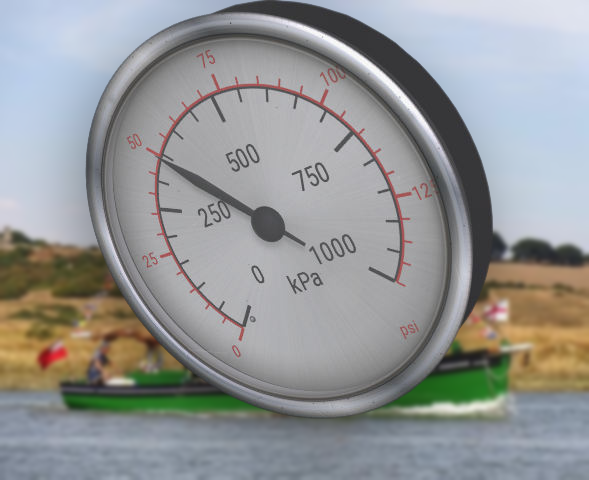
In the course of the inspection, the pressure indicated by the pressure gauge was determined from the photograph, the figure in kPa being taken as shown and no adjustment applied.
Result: 350 kPa
